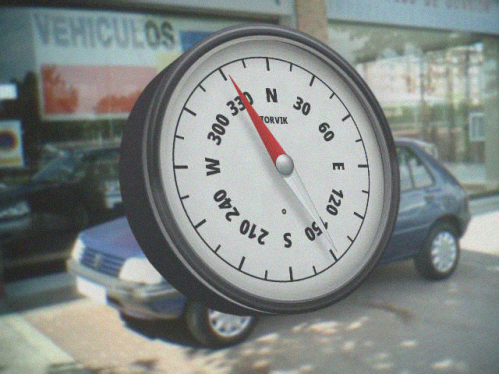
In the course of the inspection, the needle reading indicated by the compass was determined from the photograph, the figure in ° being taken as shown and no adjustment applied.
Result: 330 °
